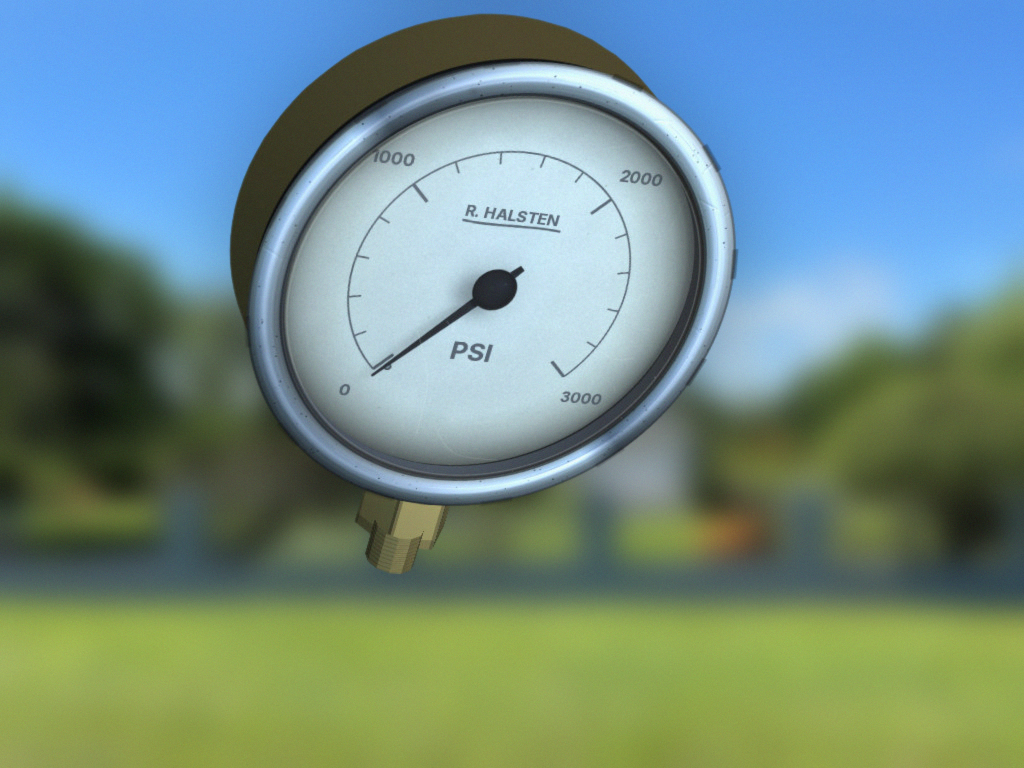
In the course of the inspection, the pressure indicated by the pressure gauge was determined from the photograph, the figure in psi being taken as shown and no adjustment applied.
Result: 0 psi
